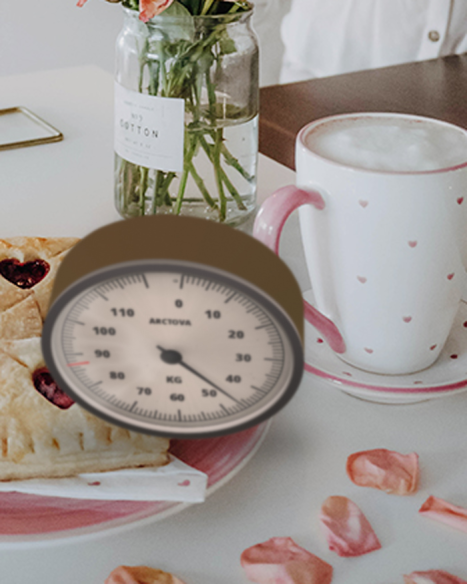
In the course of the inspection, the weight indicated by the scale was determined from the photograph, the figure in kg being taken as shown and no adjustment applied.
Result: 45 kg
